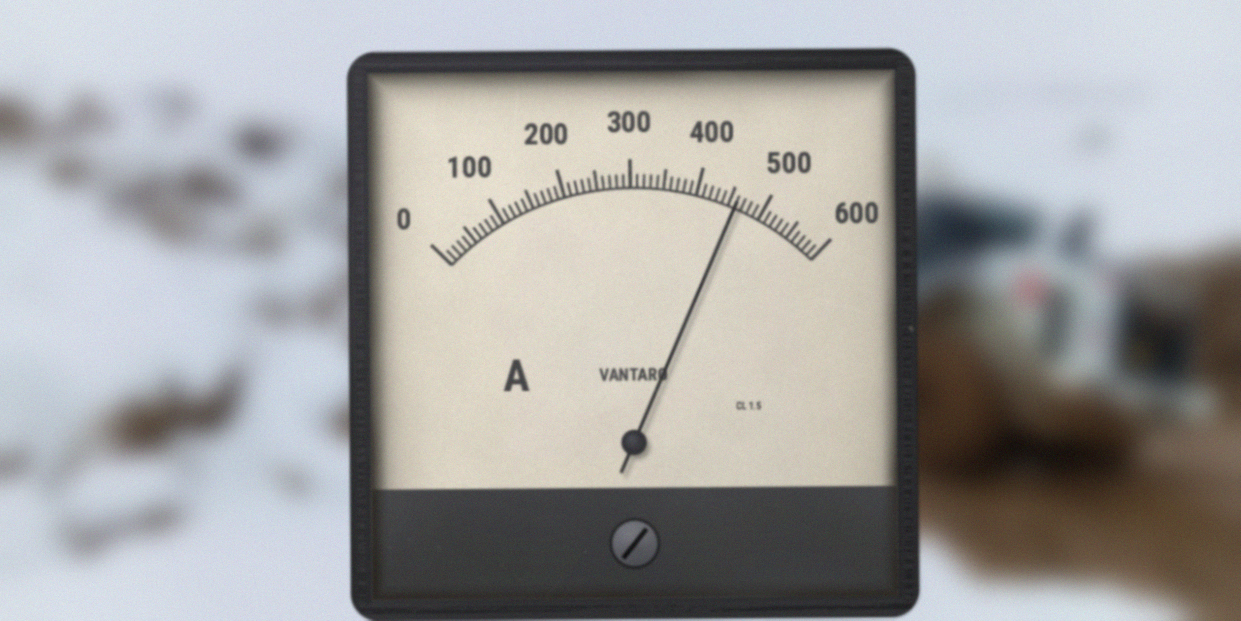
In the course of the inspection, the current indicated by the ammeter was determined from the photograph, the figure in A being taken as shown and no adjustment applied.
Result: 460 A
